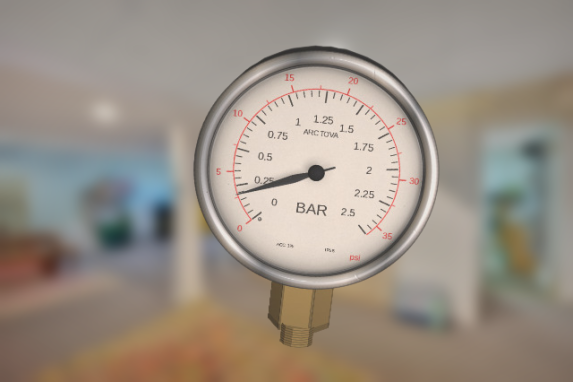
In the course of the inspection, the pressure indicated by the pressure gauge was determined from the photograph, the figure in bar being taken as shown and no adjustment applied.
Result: 0.2 bar
